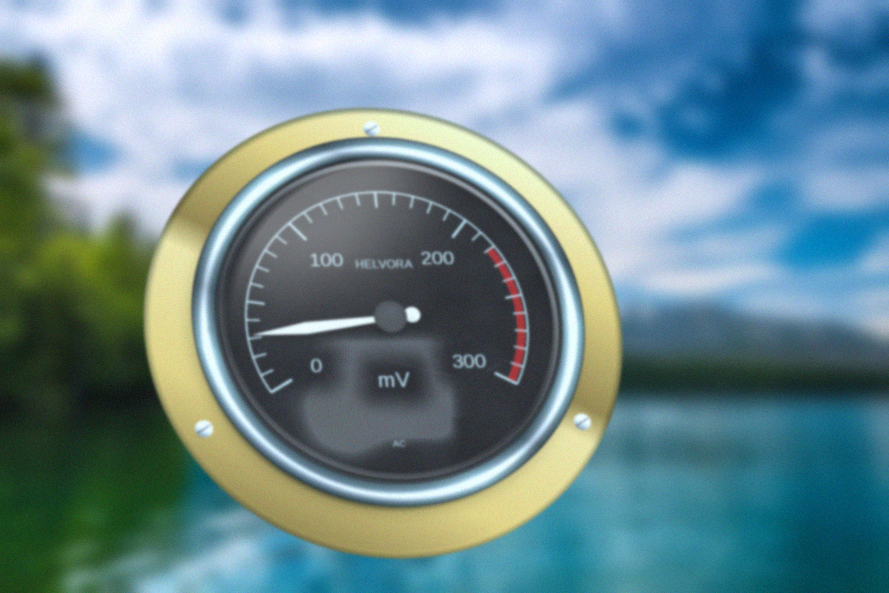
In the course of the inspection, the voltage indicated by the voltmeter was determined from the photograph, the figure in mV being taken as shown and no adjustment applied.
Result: 30 mV
